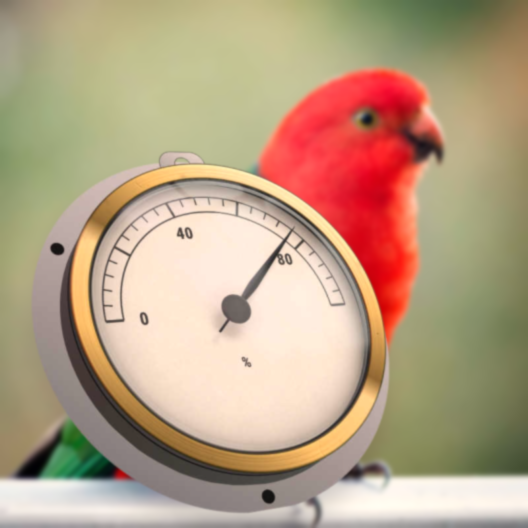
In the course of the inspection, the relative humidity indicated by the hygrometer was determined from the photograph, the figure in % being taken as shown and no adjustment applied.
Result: 76 %
